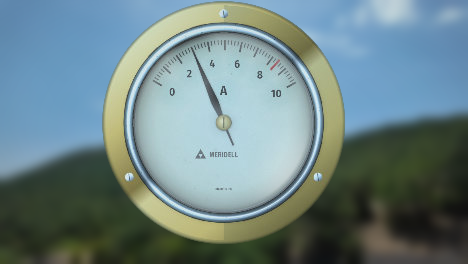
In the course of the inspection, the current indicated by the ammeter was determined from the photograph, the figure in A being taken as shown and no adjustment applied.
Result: 3 A
